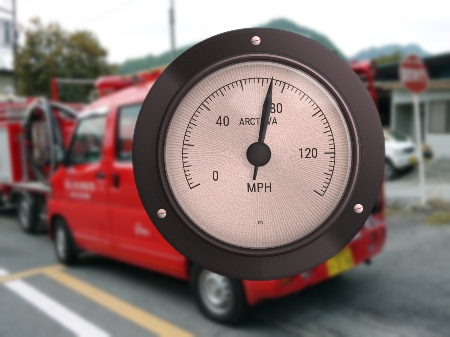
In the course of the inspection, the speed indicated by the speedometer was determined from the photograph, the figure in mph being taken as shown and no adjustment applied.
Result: 74 mph
